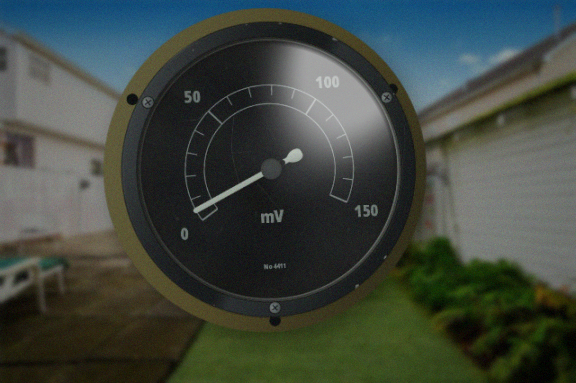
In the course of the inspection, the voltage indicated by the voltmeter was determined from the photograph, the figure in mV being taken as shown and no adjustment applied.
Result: 5 mV
